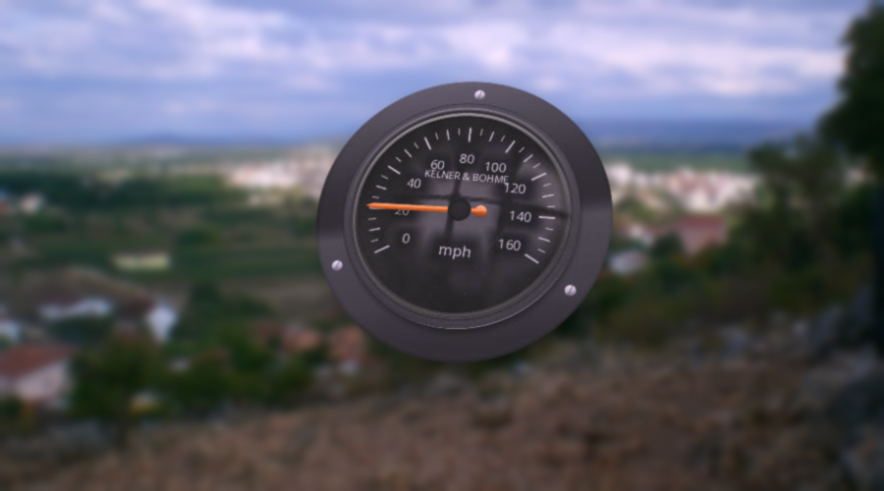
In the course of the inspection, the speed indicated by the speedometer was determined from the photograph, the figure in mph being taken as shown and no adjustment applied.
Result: 20 mph
